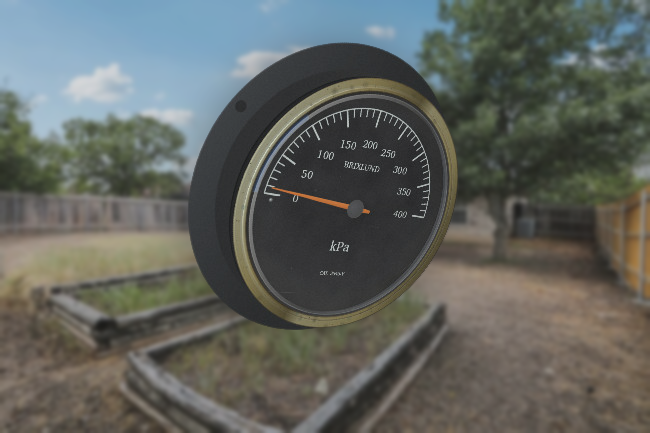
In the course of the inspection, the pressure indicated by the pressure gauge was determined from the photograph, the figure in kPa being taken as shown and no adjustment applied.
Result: 10 kPa
